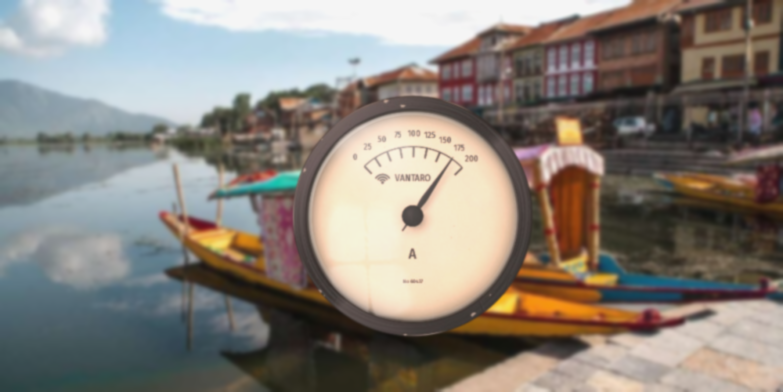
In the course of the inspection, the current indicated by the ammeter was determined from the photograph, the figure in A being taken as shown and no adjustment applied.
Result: 175 A
